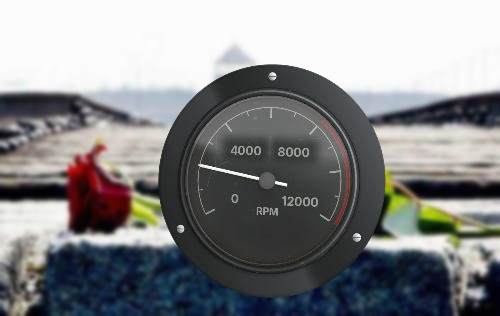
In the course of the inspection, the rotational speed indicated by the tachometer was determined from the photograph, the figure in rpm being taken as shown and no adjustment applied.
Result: 2000 rpm
